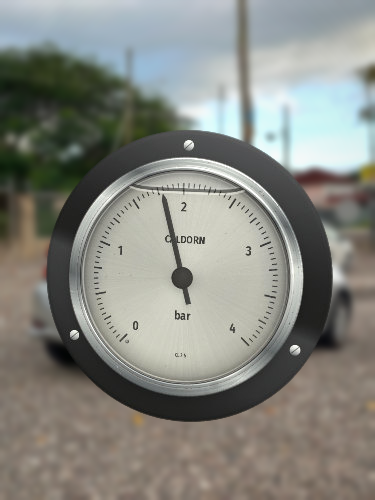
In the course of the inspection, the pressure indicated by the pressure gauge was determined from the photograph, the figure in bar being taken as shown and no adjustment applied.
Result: 1.8 bar
